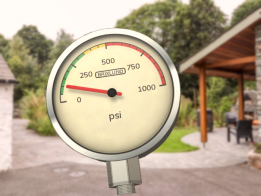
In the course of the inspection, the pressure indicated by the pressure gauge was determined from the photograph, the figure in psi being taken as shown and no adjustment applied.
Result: 100 psi
